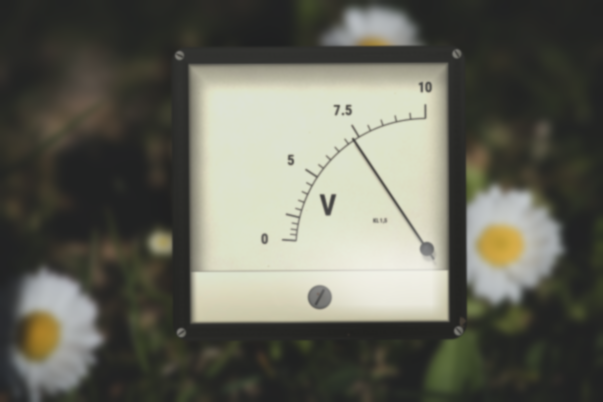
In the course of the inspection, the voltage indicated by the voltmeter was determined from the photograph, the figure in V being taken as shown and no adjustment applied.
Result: 7.25 V
